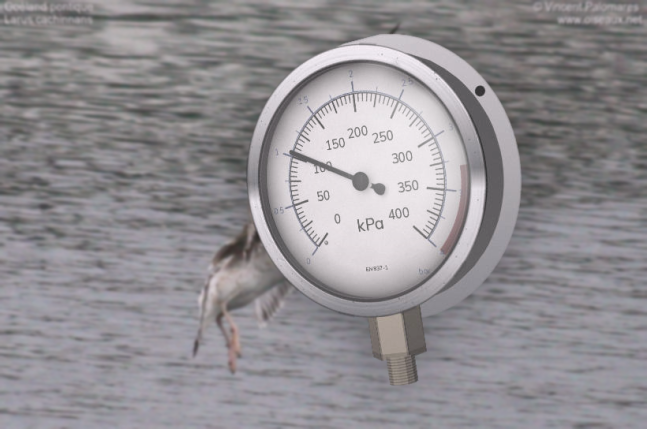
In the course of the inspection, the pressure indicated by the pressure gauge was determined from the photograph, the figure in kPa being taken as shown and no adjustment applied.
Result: 105 kPa
